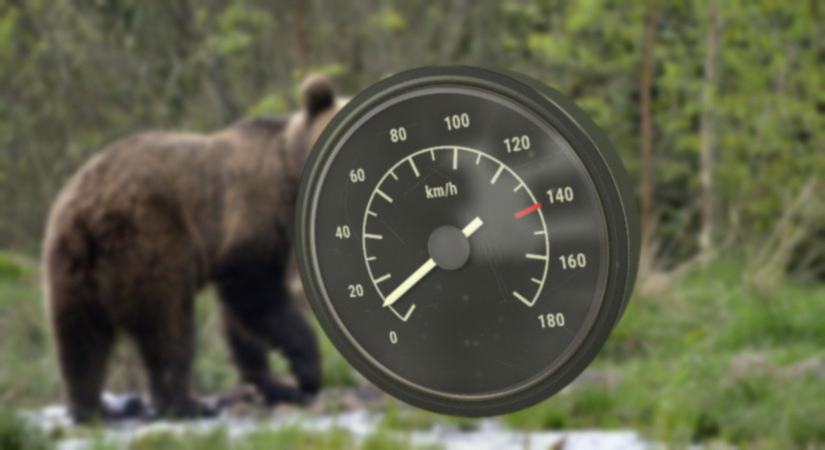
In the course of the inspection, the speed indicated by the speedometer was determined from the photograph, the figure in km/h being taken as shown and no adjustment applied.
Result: 10 km/h
